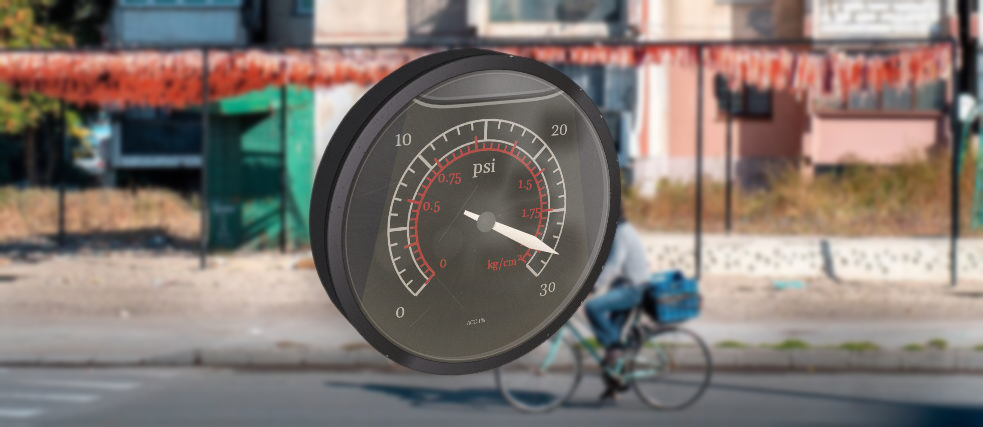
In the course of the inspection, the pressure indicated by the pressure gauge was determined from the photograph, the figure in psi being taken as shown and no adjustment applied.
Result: 28 psi
